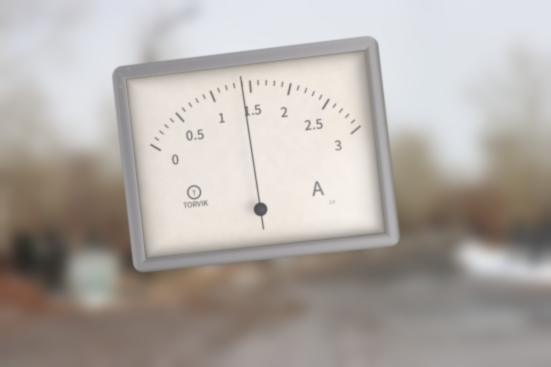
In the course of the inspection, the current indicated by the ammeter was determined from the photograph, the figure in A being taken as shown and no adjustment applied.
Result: 1.4 A
